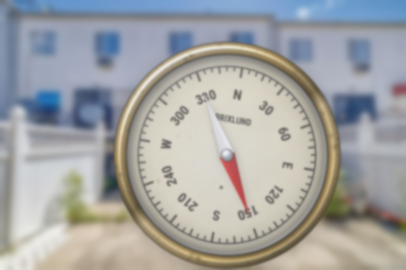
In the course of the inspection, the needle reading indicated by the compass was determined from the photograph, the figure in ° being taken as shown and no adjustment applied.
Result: 150 °
